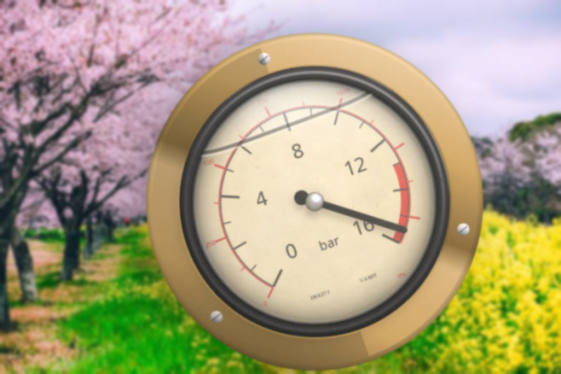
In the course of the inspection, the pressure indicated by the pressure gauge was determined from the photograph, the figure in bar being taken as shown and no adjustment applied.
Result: 15.5 bar
